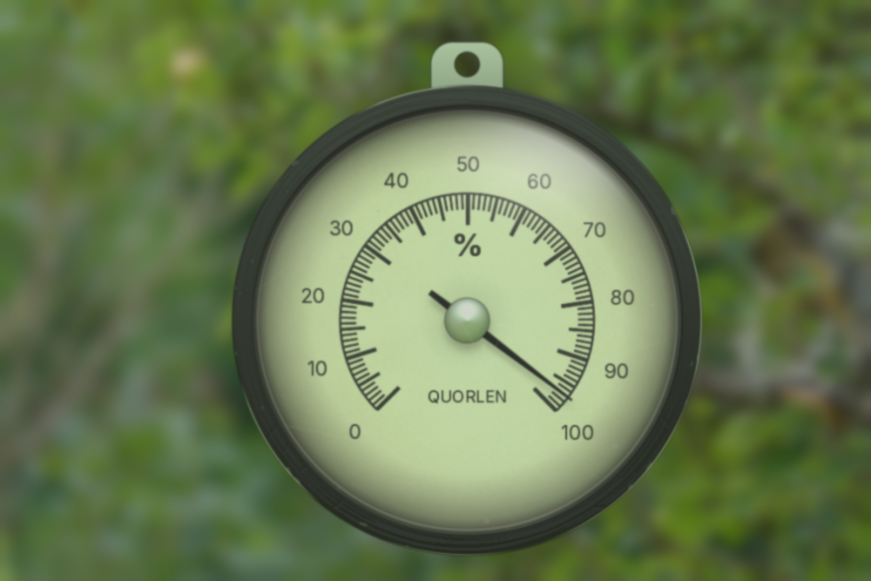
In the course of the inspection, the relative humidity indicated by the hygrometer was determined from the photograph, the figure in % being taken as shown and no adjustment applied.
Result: 97 %
